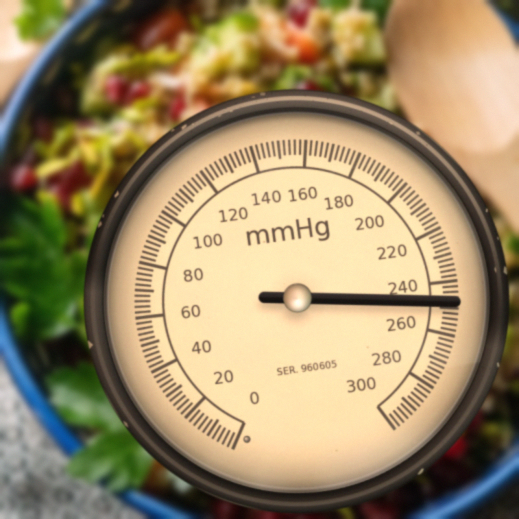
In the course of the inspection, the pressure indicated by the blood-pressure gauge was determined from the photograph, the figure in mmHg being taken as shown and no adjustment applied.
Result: 248 mmHg
